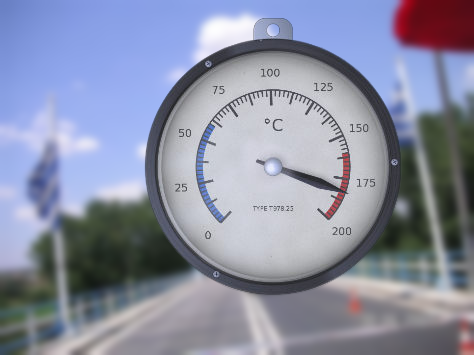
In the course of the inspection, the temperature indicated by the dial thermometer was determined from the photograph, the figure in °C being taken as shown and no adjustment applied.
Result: 182.5 °C
